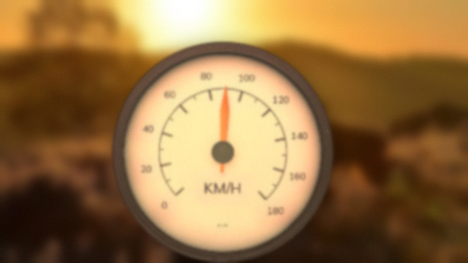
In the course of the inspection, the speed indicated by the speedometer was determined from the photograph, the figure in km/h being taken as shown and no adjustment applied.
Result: 90 km/h
